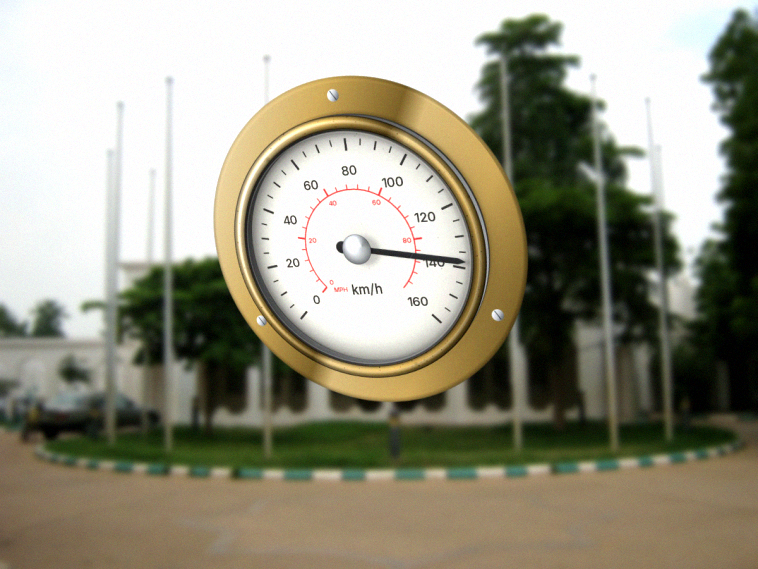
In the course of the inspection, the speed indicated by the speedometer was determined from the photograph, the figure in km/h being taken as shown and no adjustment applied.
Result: 137.5 km/h
